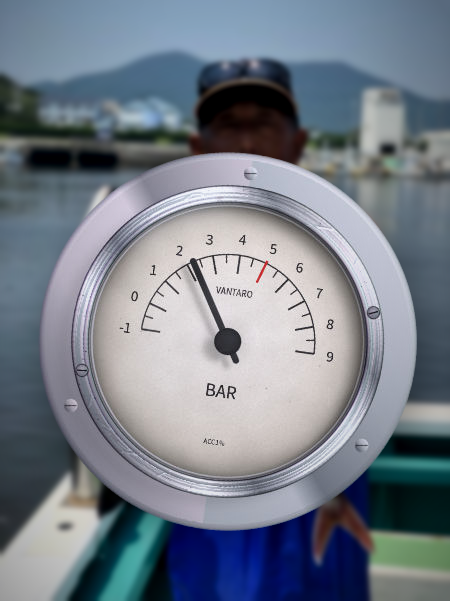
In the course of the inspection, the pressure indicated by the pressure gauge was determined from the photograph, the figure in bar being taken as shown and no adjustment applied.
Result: 2.25 bar
